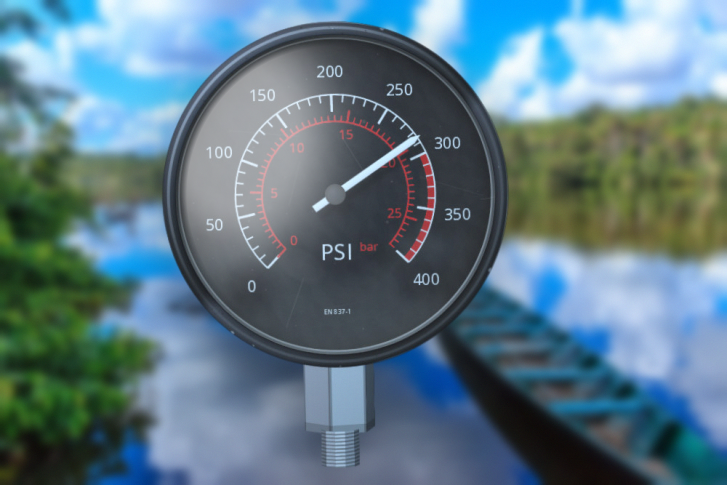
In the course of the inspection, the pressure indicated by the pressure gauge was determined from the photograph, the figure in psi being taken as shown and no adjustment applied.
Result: 285 psi
